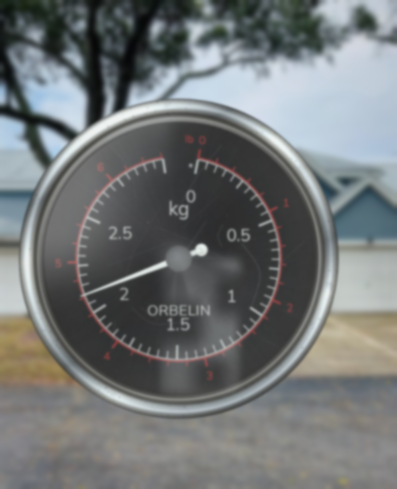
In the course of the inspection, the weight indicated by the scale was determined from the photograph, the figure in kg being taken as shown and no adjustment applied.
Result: 2.1 kg
